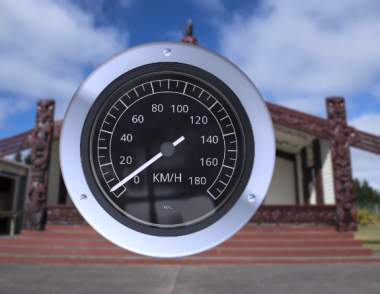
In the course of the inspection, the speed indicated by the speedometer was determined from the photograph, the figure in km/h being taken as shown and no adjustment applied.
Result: 5 km/h
